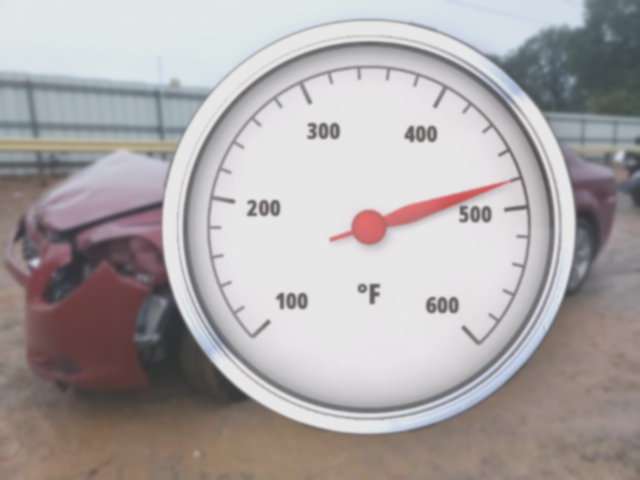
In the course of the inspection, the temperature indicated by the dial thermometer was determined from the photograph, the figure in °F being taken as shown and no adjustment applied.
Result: 480 °F
